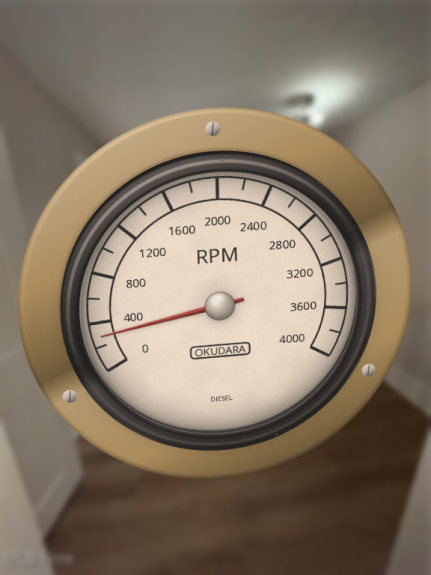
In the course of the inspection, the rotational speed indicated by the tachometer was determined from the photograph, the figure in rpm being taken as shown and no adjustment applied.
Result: 300 rpm
